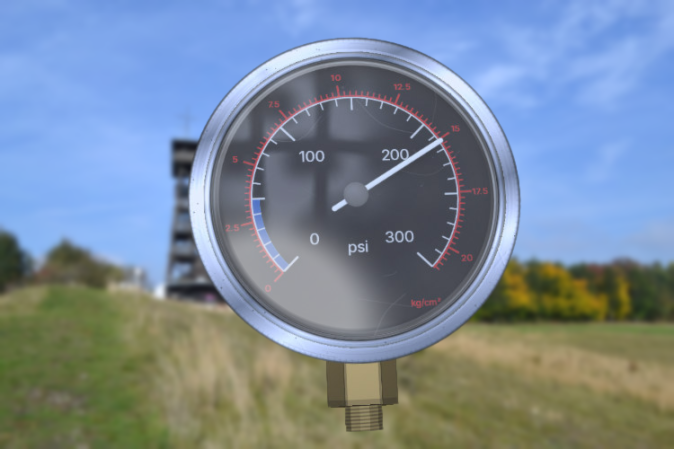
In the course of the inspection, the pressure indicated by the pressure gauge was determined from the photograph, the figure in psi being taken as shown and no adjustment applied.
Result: 215 psi
